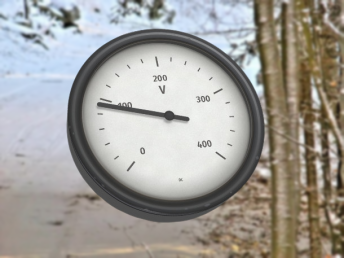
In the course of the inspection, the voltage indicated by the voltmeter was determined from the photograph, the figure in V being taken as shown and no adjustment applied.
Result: 90 V
